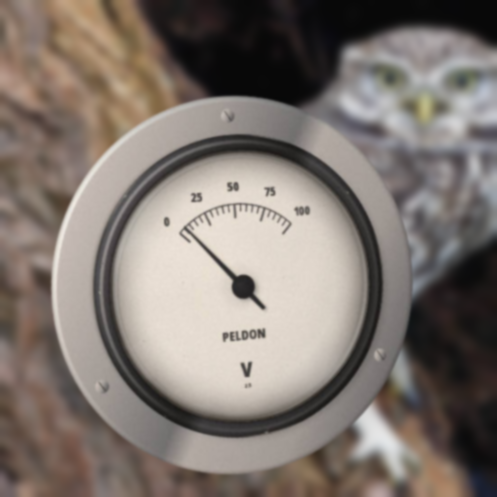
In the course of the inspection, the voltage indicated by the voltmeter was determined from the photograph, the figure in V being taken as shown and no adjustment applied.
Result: 5 V
